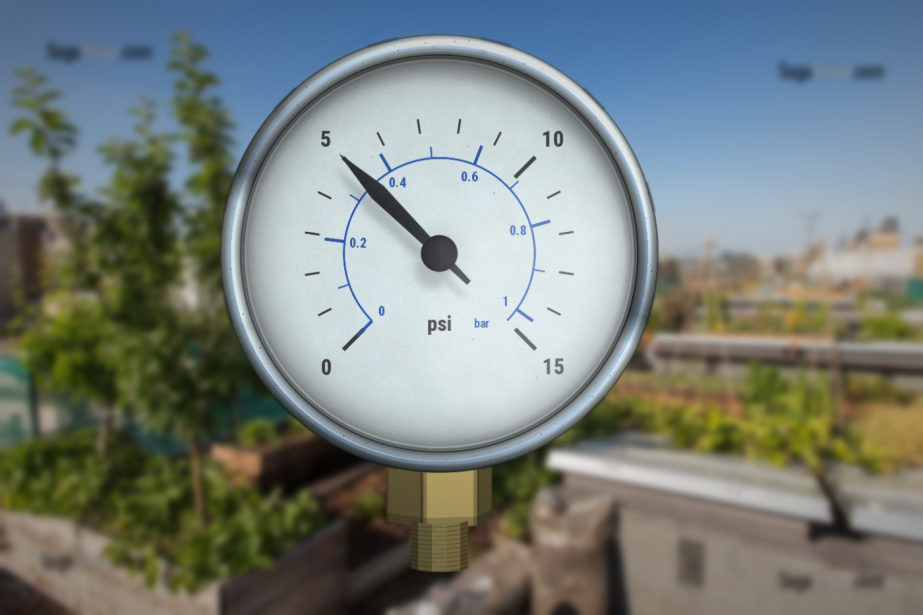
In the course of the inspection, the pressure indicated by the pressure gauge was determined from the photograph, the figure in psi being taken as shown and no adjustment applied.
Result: 5 psi
